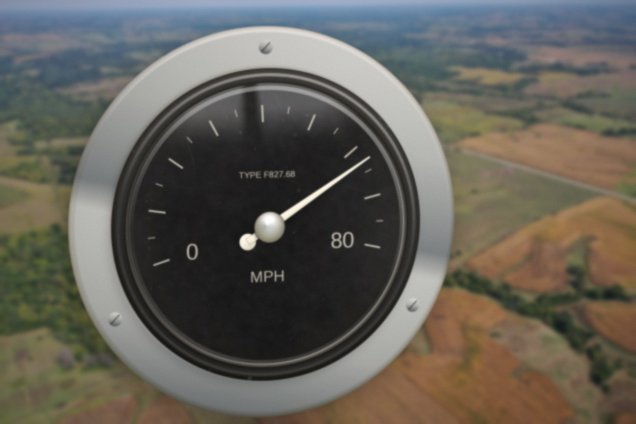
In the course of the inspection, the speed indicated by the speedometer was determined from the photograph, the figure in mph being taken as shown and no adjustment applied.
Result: 62.5 mph
